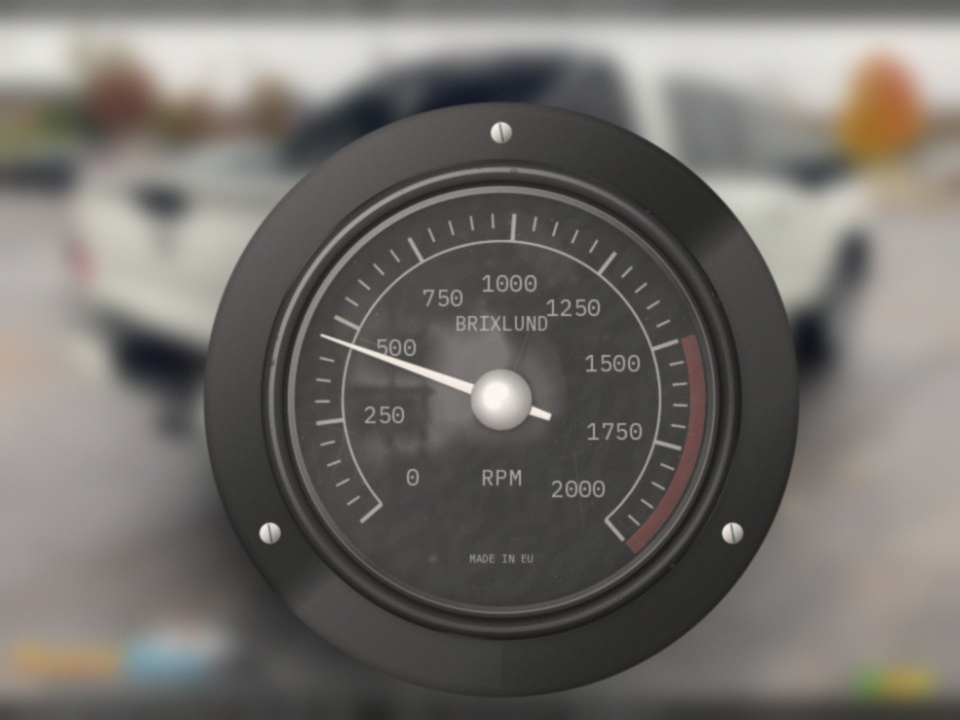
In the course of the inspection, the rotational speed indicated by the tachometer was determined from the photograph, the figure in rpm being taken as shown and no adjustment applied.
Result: 450 rpm
